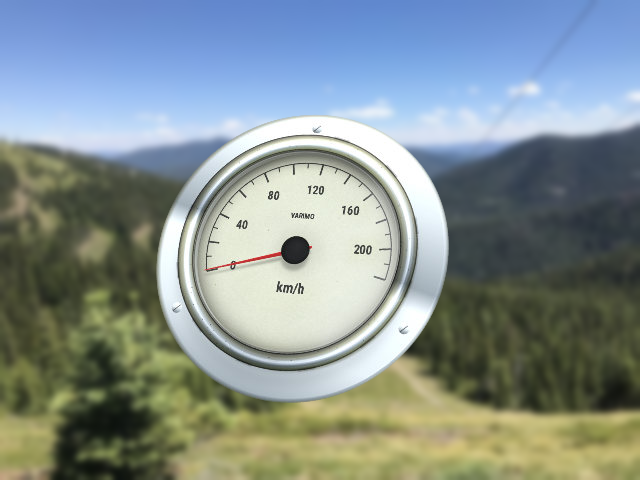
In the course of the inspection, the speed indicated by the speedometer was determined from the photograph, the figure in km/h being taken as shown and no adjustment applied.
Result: 0 km/h
